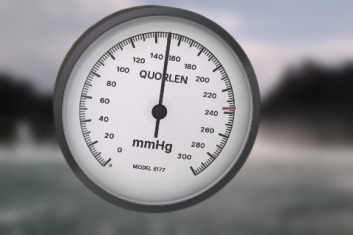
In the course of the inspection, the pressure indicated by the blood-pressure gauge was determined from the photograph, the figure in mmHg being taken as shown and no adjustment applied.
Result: 150 mmHg
